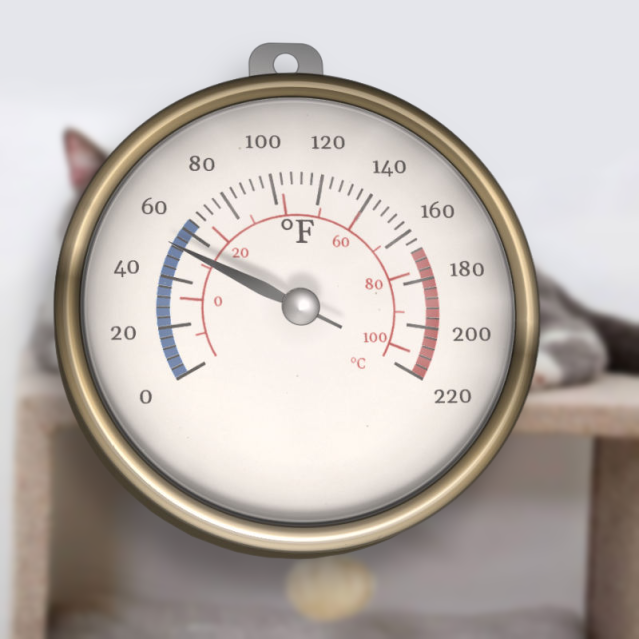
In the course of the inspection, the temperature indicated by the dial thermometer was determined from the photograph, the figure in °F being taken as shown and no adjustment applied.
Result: 52 °F
